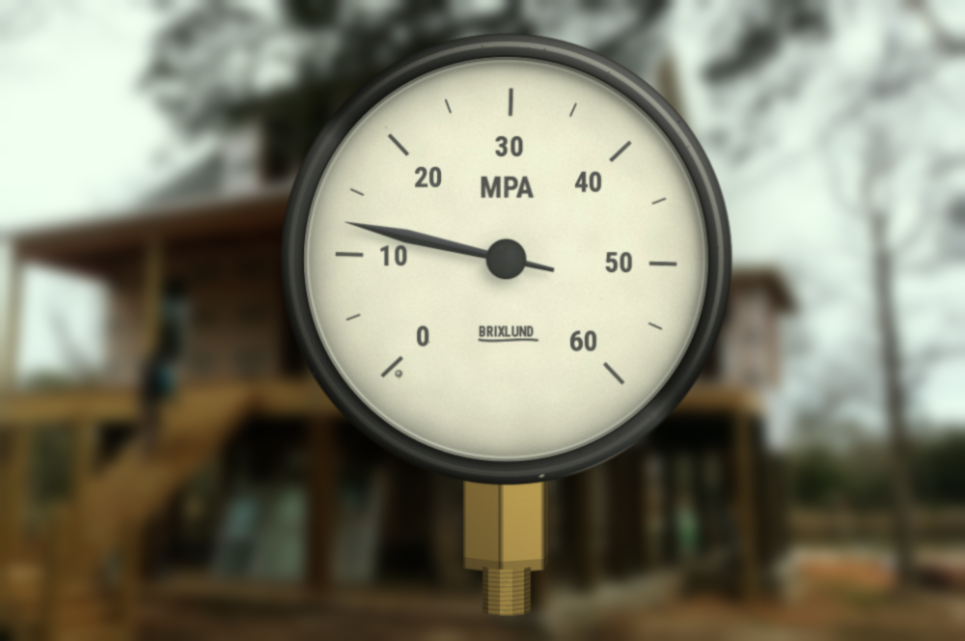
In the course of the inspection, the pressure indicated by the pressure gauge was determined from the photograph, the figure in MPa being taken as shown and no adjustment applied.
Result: 12.5 MPa
